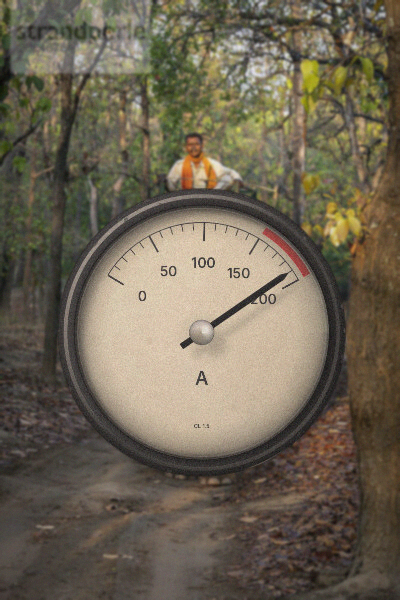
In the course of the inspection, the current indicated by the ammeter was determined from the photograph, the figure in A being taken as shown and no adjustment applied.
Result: 190 A
